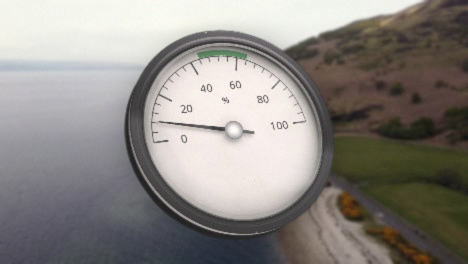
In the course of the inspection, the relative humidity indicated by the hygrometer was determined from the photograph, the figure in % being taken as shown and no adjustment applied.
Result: 8 %
